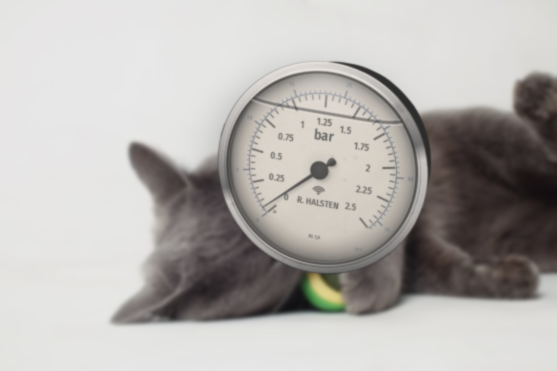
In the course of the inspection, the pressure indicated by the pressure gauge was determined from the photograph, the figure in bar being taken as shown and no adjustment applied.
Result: 0.05 bar
